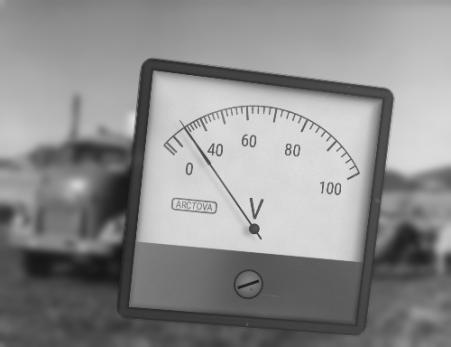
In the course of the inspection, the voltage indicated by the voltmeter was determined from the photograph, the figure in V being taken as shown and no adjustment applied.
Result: 30 V
